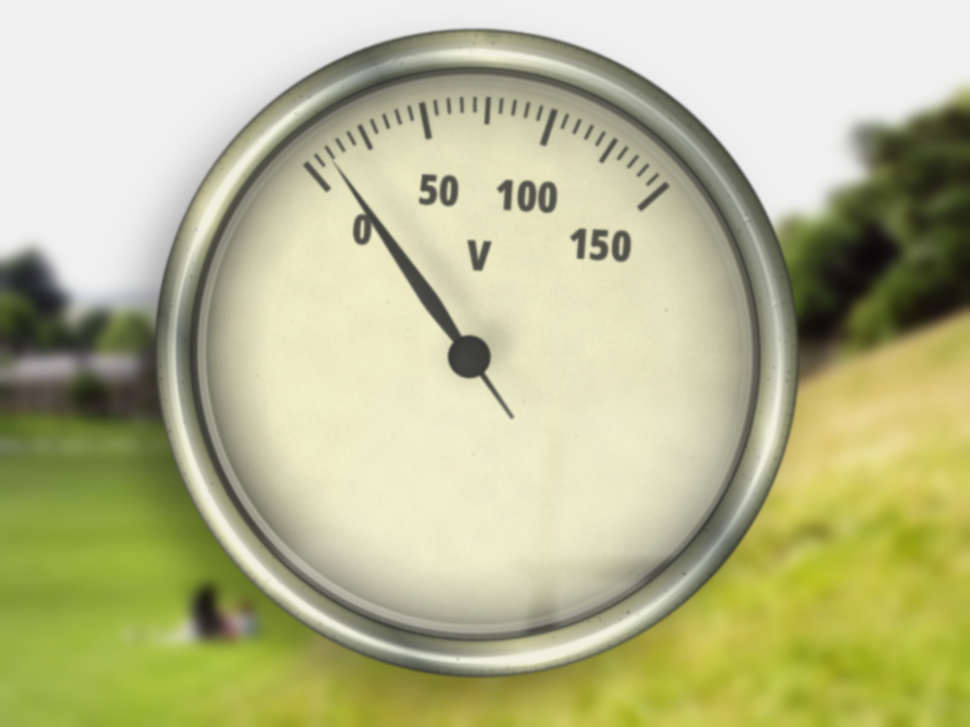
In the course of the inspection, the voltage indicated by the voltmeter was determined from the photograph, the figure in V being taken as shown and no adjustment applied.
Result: 10 V
